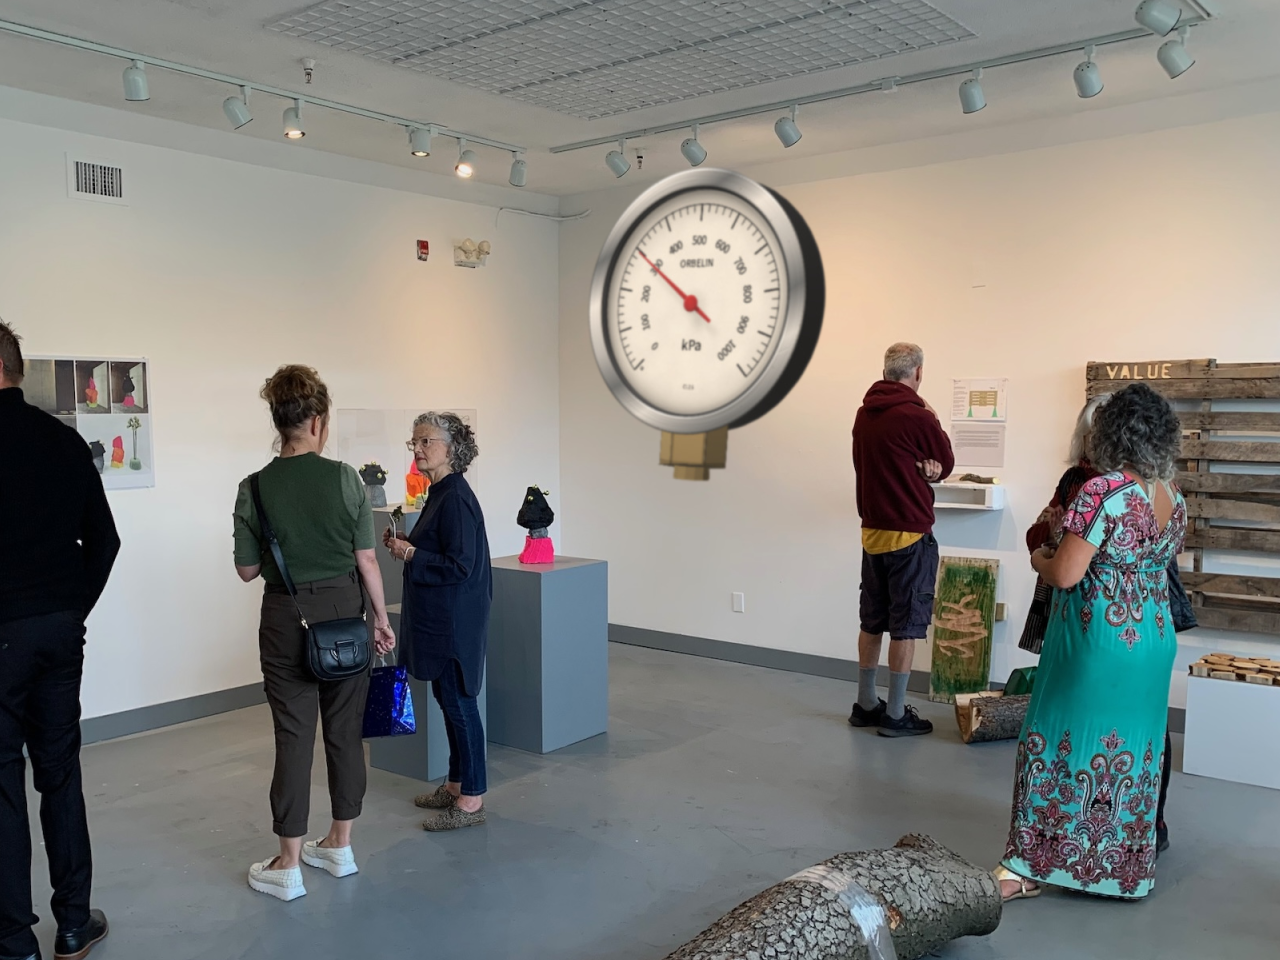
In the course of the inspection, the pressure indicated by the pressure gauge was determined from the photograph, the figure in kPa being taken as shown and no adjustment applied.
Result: 300 kPa
